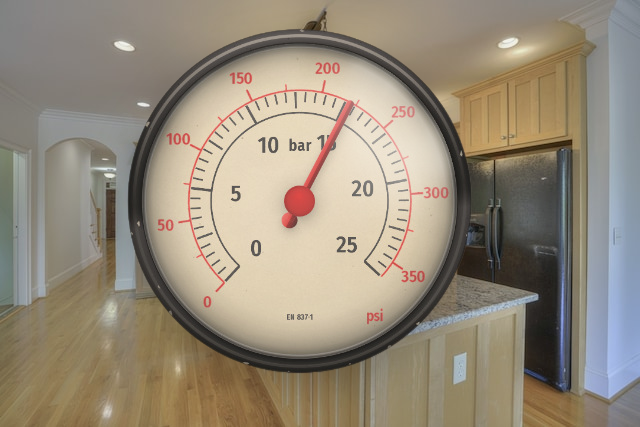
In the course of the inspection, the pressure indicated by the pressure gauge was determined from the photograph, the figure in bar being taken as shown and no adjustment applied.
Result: 15.25 bar
